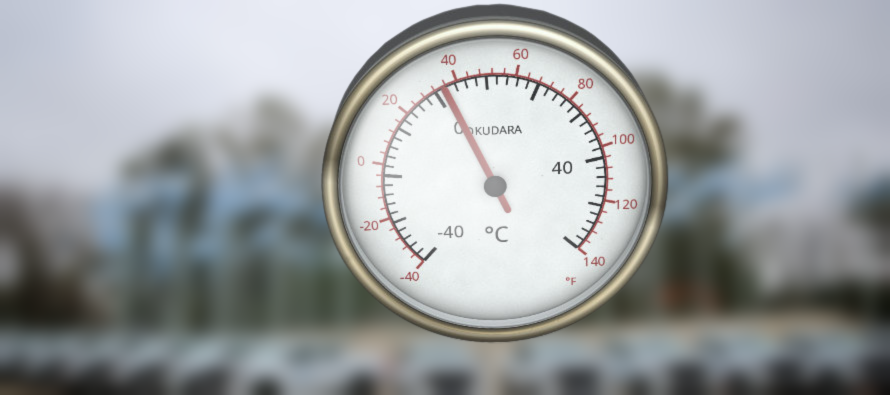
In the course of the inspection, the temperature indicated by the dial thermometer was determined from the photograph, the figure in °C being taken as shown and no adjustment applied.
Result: 2 °C
